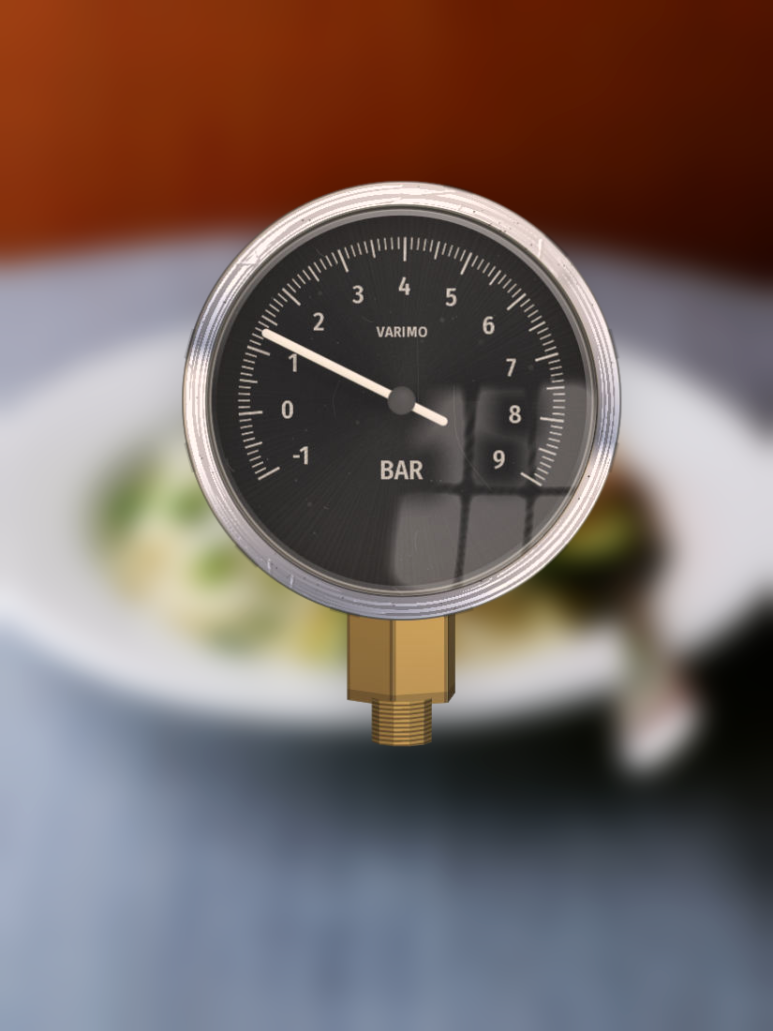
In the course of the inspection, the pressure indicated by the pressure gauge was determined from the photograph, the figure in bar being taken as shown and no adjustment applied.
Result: 1.3 bar
